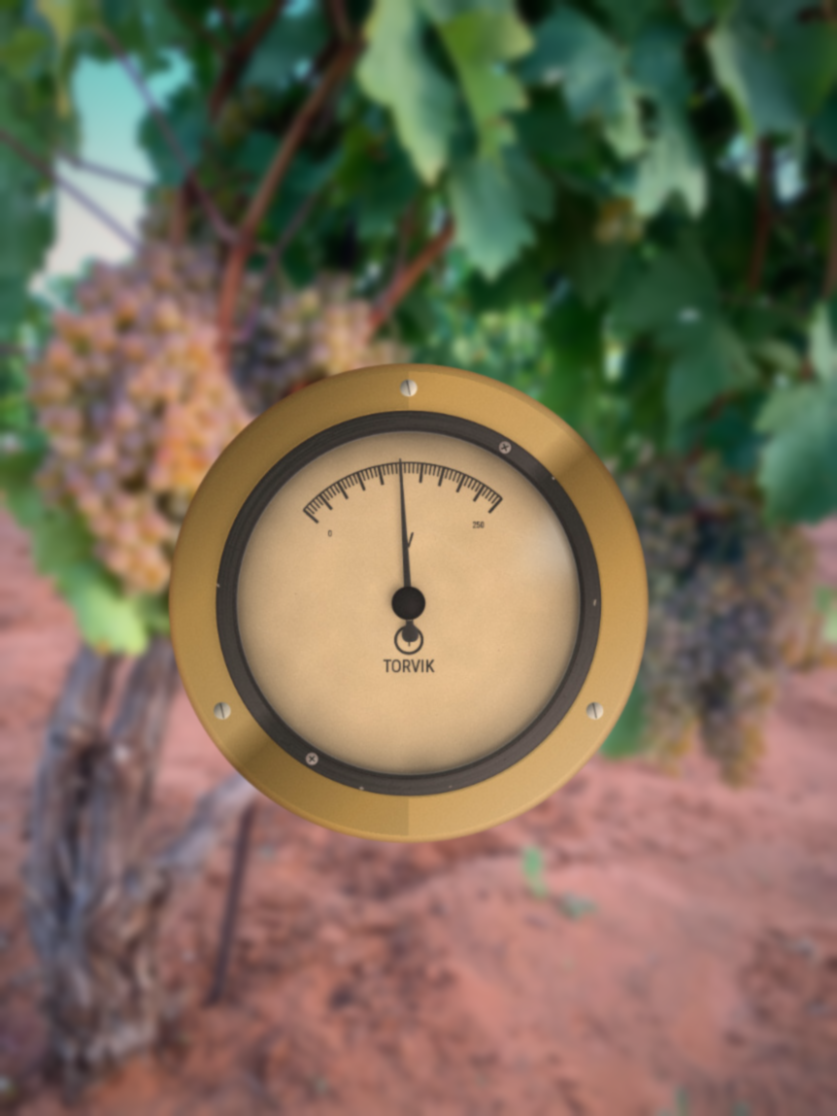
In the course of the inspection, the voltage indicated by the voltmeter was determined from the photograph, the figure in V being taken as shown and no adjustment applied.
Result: 125 V
